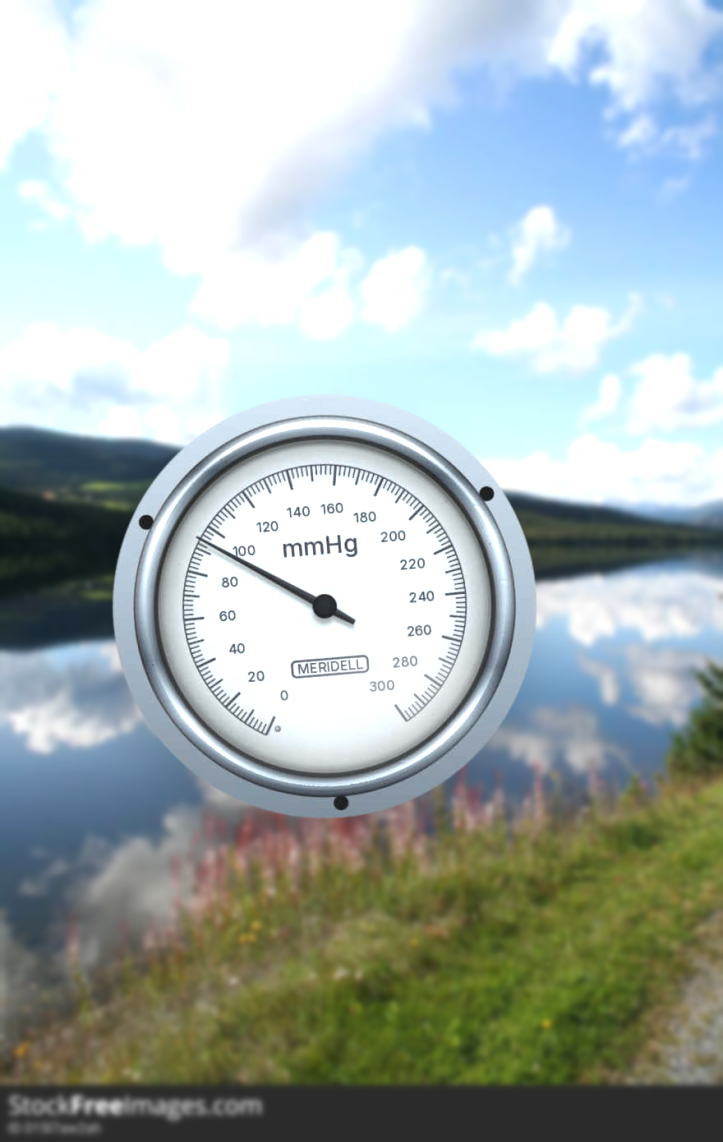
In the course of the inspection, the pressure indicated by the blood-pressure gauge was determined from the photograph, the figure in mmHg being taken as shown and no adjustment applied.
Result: 94 mmHg
